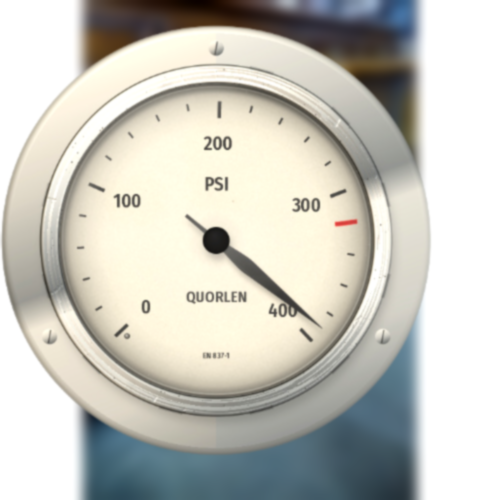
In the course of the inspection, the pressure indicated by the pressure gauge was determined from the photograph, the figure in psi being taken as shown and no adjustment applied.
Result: 390 psi
